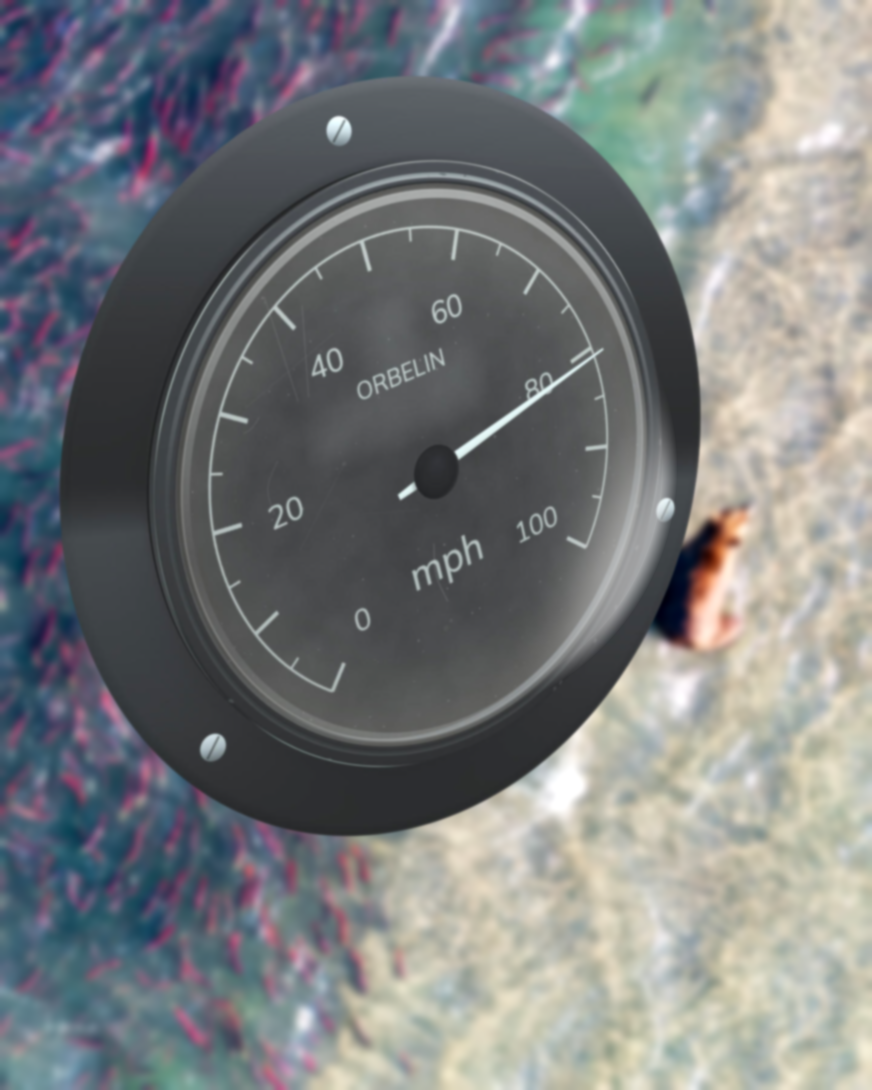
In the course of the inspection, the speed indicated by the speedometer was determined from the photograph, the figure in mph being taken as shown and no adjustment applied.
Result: 80 mph
